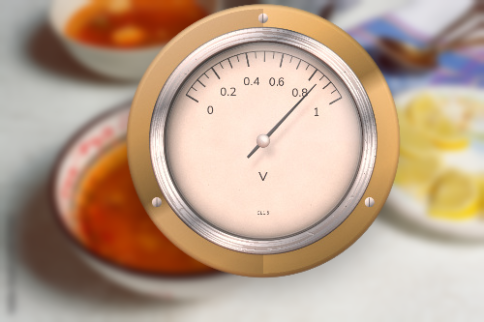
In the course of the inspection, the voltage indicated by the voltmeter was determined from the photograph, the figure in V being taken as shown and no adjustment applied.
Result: 0.85 V
